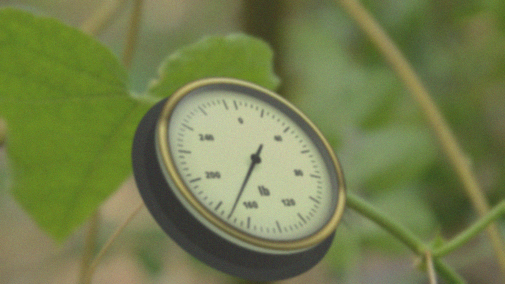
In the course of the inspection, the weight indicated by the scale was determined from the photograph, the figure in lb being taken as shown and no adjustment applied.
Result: 172 lb
